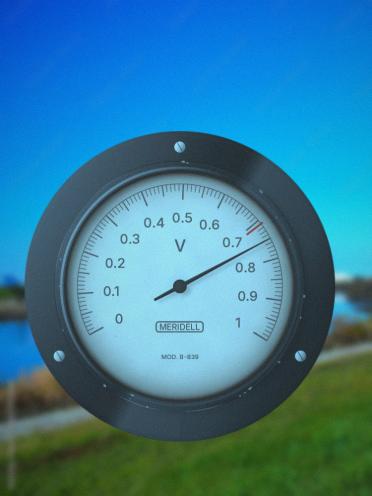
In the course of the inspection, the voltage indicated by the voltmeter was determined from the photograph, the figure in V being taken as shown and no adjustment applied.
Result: 0.75 V
